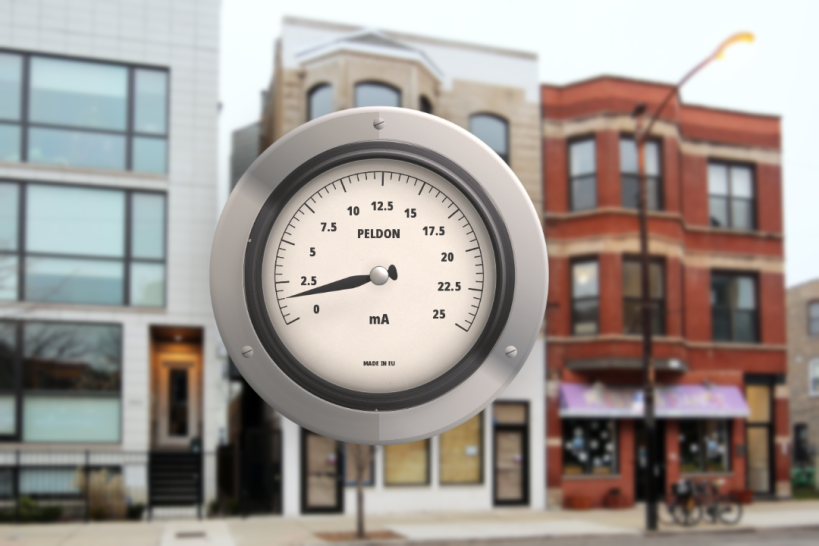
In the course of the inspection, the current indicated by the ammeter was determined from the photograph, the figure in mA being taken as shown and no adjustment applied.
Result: 1.5 mA
